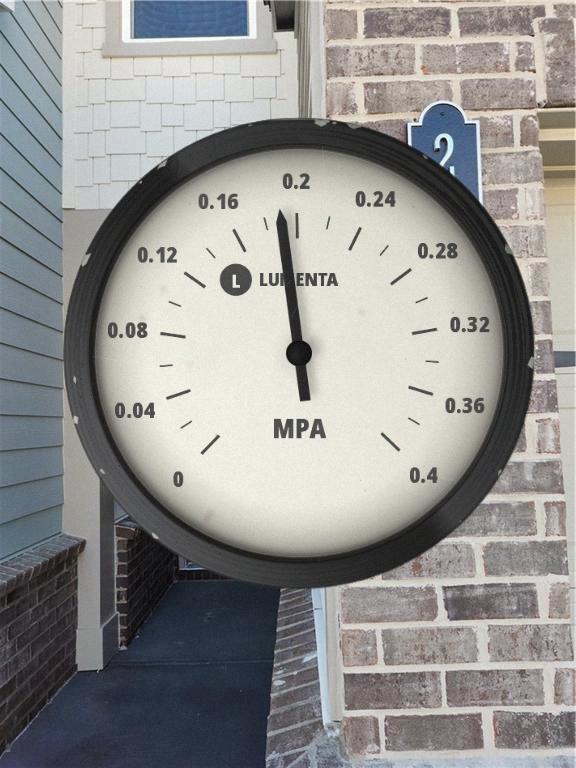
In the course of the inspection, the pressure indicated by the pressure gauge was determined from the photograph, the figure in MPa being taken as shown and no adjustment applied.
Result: 0.19 MPa
